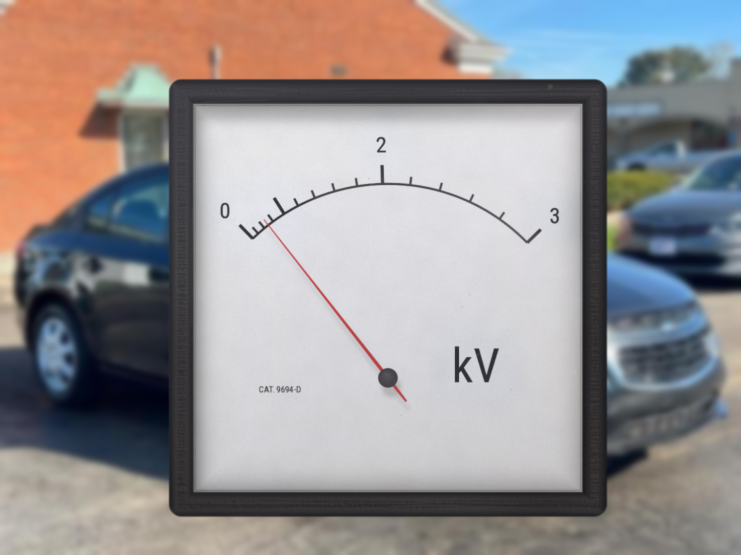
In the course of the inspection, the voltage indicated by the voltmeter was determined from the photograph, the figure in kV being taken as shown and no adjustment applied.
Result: 0.7 kV
